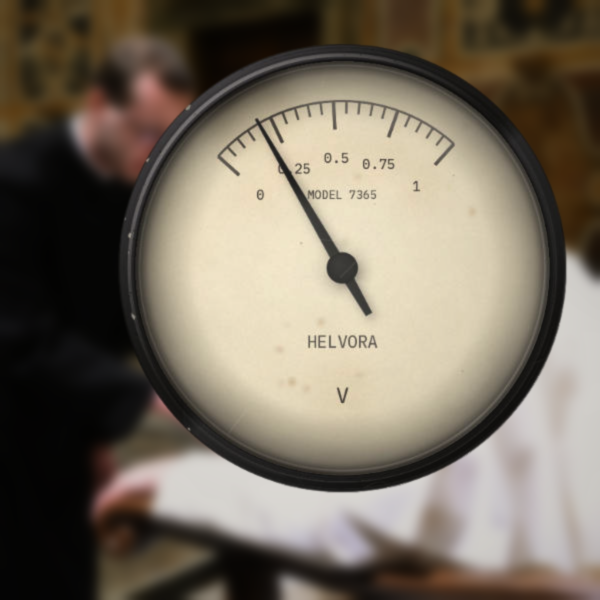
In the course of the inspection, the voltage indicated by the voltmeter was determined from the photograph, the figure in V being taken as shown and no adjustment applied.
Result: 0.2 V
